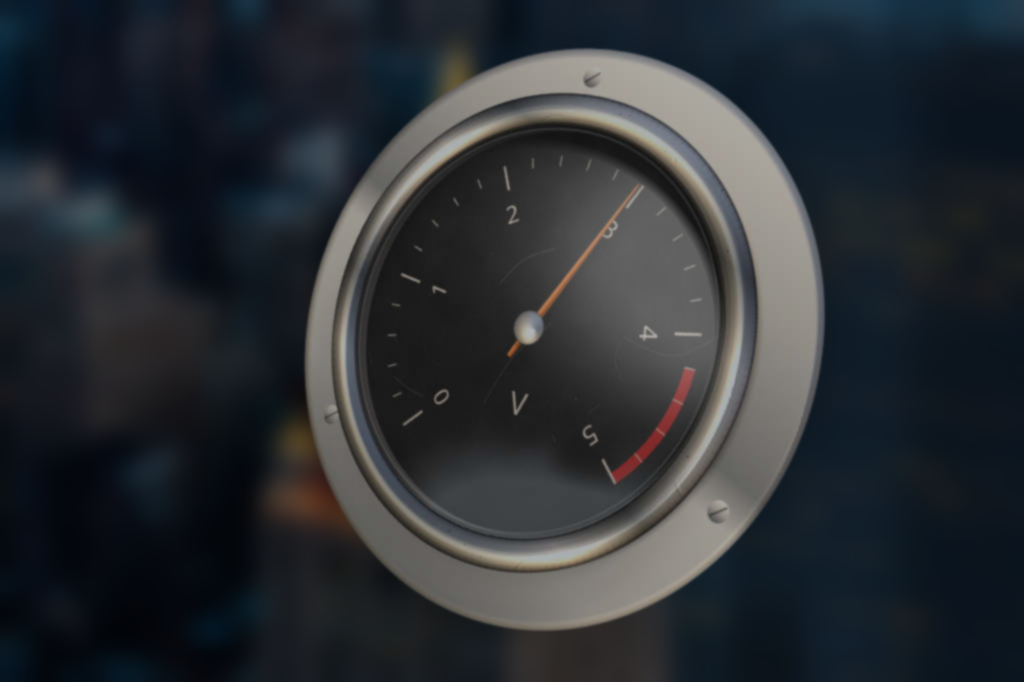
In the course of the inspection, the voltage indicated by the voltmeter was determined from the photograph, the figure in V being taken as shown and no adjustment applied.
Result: 3 V
